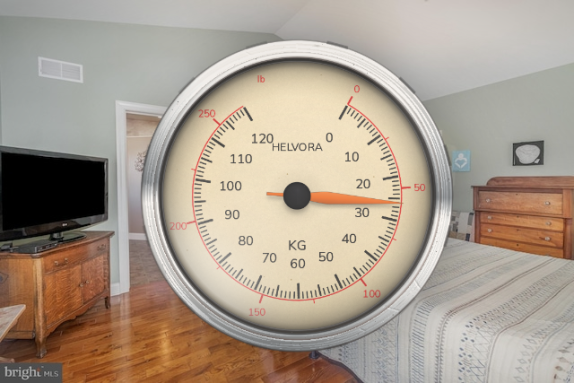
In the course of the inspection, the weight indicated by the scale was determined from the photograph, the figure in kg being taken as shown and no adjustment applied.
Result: 26 kg
